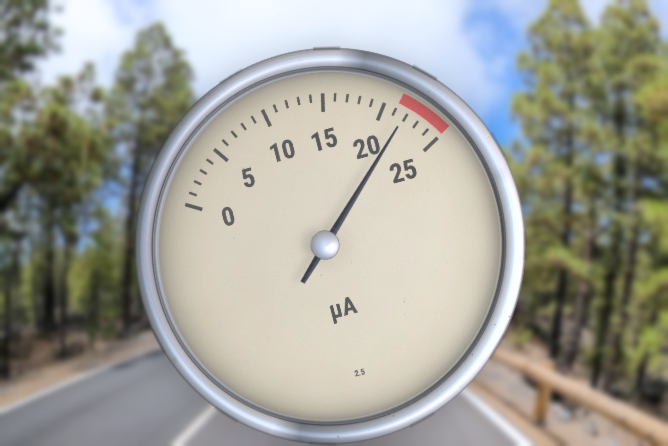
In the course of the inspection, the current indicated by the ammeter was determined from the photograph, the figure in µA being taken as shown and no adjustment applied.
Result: 22 µA
